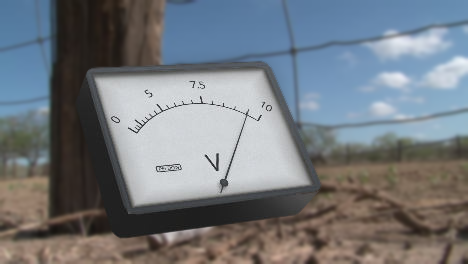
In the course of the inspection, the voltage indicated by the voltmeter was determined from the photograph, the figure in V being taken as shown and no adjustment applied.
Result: 9.5 V
